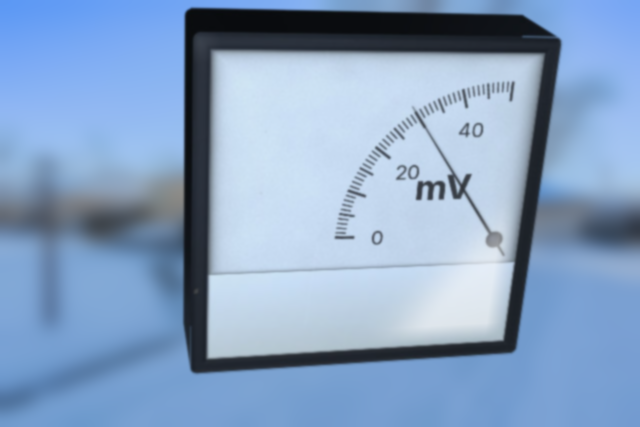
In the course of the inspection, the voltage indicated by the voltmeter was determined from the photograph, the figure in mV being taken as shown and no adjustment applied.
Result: 30 mV
